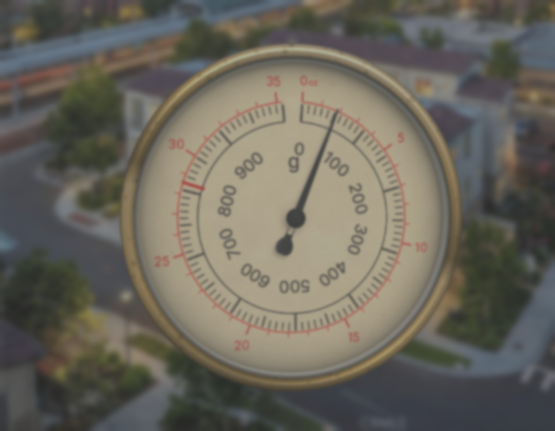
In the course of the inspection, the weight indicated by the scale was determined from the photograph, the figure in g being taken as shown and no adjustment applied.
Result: 50 g
